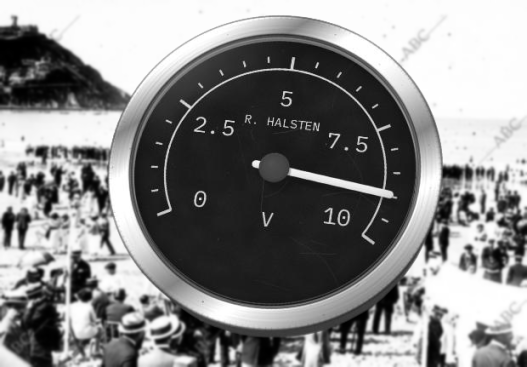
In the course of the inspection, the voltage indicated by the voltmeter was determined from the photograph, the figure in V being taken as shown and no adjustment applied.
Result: 9 V
